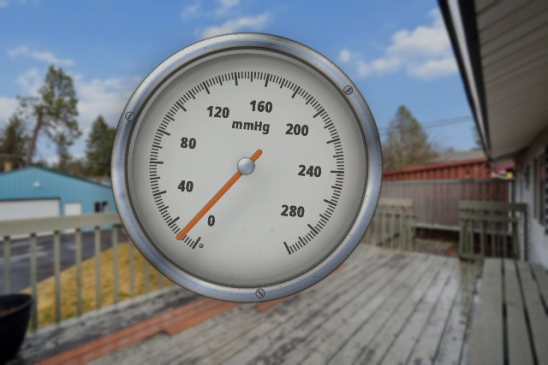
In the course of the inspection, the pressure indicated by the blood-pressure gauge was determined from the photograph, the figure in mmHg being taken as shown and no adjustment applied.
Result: 10 mmHg
